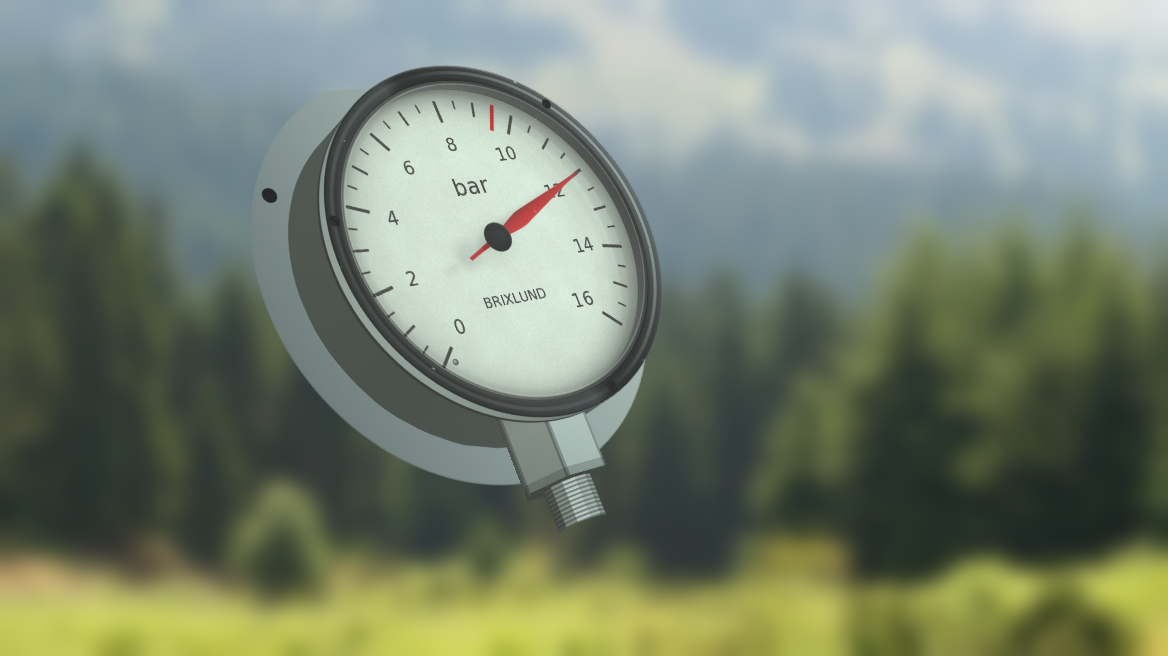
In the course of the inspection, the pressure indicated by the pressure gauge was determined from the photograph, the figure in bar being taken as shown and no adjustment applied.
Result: 12 bar
